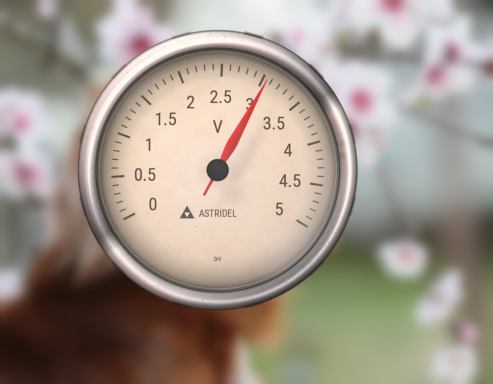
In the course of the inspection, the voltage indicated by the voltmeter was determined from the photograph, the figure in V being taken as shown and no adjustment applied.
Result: 3.05 V
